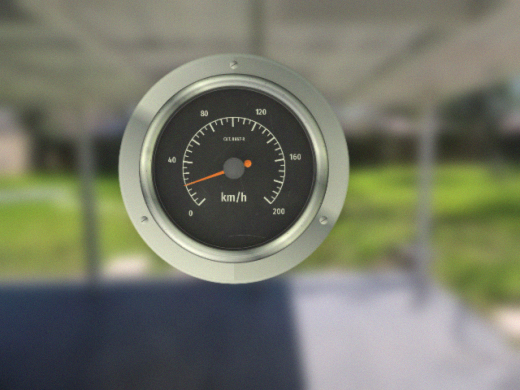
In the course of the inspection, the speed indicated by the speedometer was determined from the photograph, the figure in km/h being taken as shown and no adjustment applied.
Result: 20 km/h
